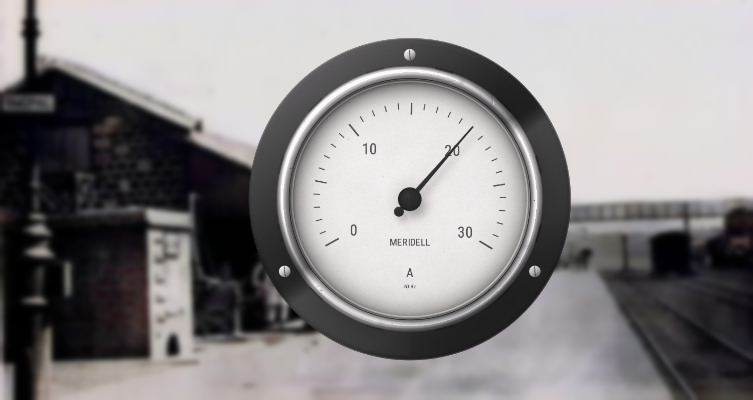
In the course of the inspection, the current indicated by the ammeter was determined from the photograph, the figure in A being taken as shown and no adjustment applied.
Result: 20 A
